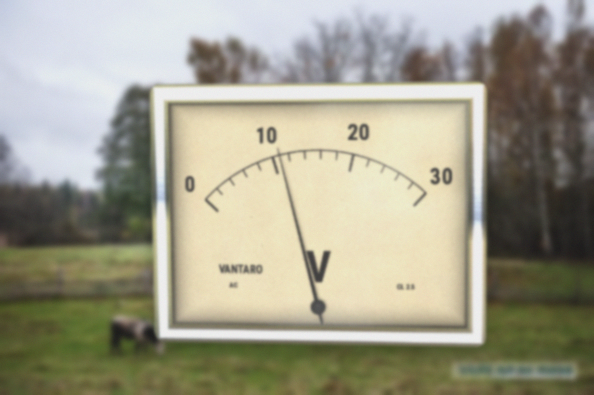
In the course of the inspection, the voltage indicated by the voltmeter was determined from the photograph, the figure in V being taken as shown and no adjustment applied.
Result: 11 V
